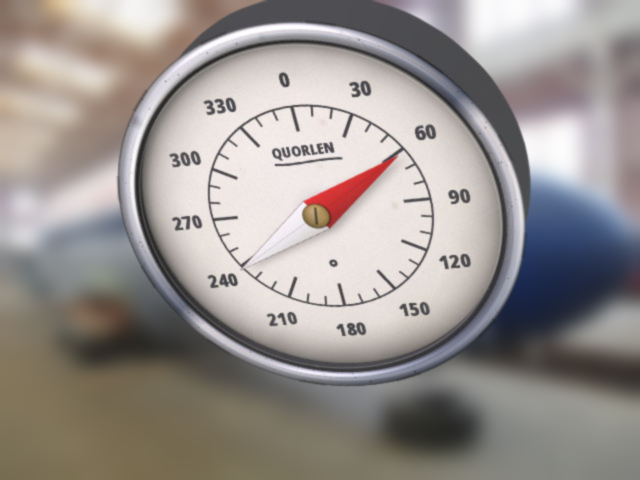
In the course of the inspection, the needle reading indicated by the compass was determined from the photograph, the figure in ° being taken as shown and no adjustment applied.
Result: 60 °
